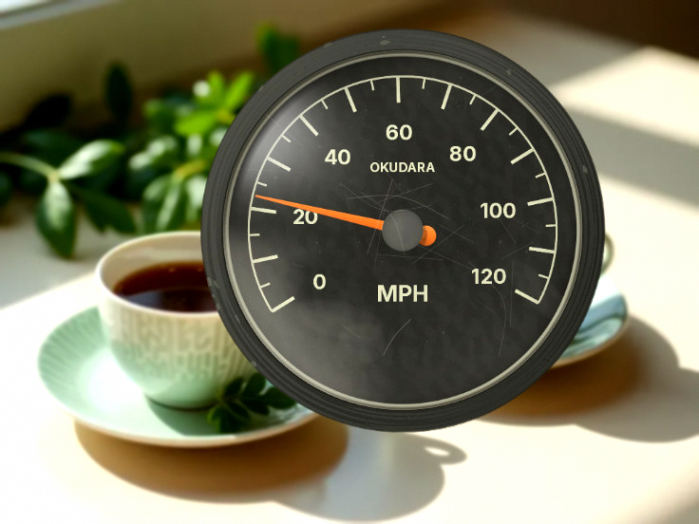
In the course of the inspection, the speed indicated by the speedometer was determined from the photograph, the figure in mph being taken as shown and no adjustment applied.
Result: 22.5 mph
